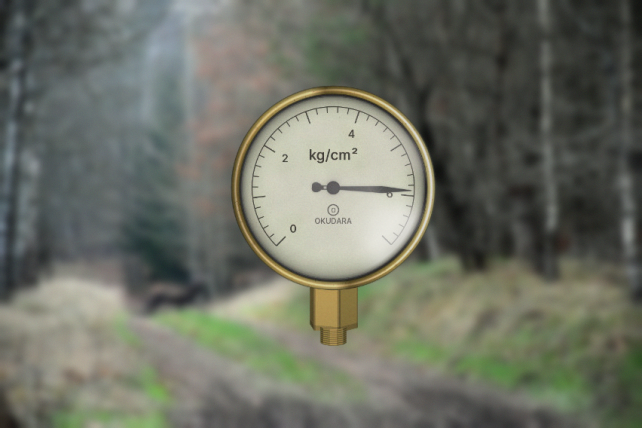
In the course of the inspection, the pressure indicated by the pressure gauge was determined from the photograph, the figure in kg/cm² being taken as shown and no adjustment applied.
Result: 5.9 kg/cm²
